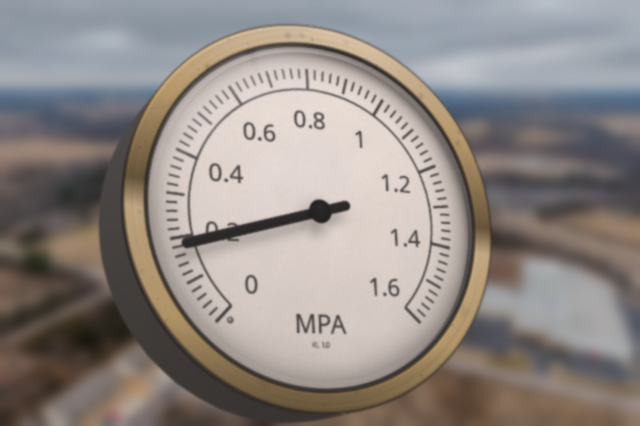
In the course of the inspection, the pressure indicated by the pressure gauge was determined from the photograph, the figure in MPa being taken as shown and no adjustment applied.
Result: 0.18 MPa
